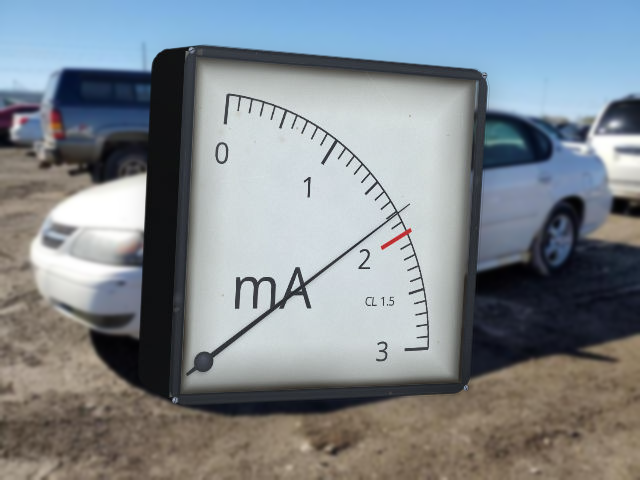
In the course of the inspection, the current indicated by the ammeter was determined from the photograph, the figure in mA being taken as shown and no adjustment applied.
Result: 1.8 mA
